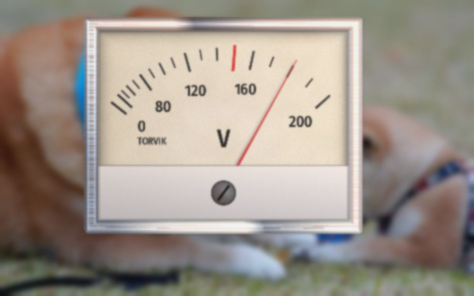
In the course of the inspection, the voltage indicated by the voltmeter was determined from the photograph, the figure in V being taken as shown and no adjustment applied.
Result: 180 V
